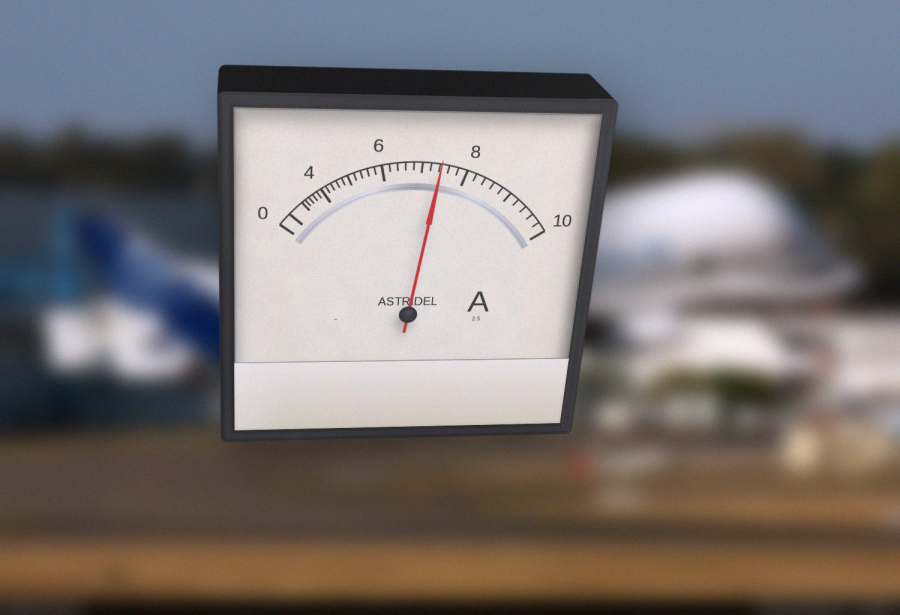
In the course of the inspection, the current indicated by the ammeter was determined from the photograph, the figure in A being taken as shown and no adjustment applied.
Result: 7.4 A
